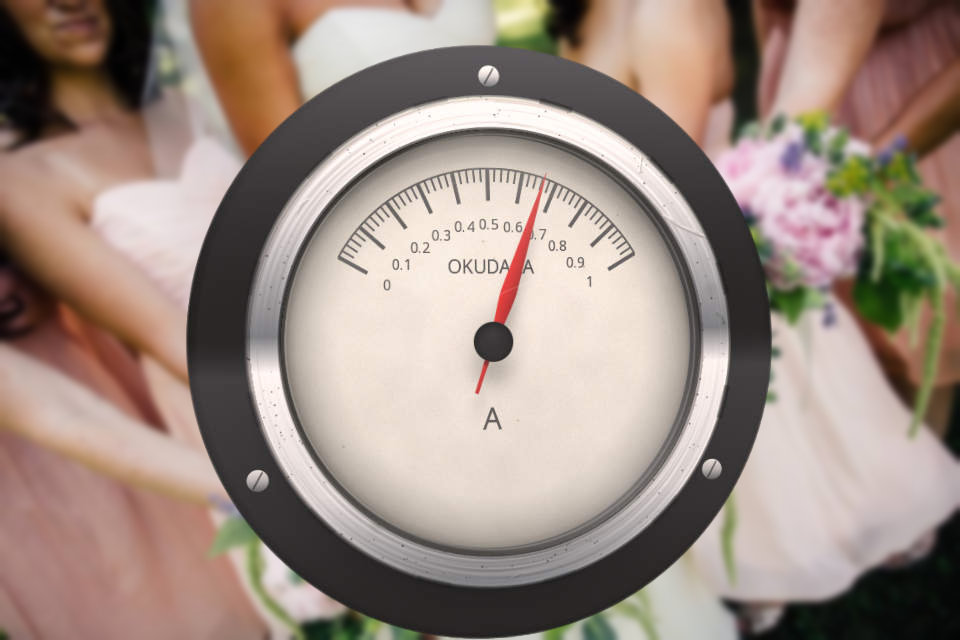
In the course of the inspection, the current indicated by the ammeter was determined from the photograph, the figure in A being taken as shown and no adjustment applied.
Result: 0.66 A
